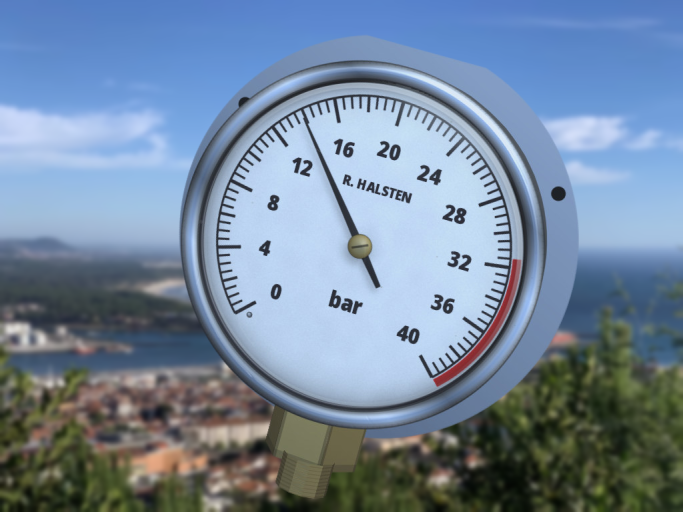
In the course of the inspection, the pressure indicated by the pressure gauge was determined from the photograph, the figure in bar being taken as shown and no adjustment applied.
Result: 14 bar
